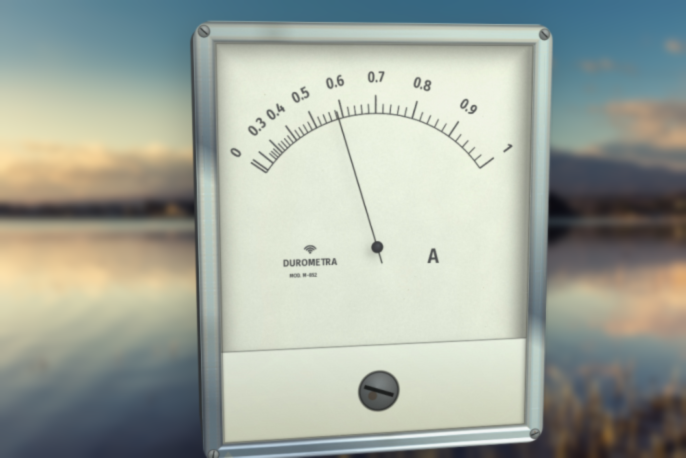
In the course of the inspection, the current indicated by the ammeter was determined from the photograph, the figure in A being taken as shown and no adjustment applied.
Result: 0.58 A
